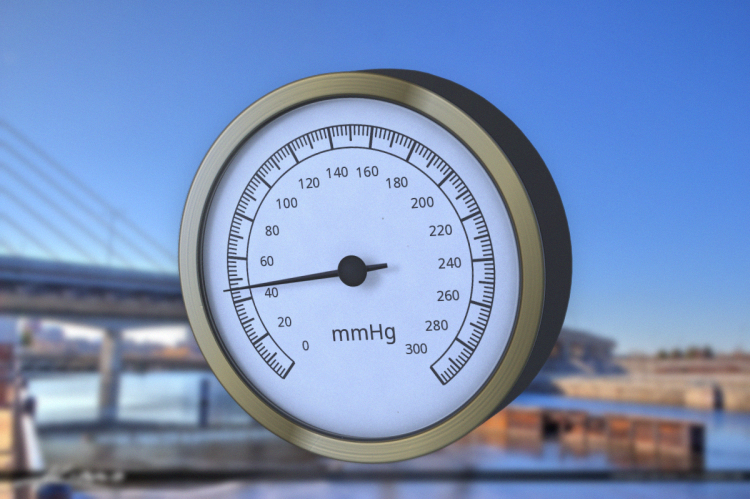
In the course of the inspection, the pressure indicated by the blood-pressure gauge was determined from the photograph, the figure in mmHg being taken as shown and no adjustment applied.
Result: 46 mmHg
